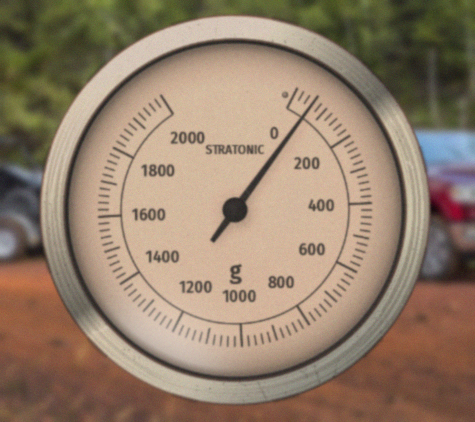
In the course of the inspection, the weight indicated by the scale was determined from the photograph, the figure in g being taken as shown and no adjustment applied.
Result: 60 g
